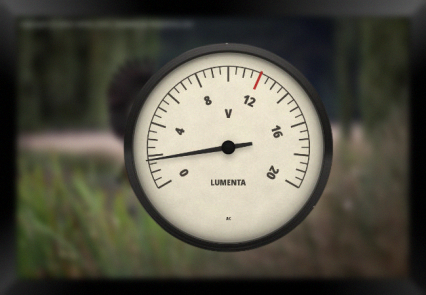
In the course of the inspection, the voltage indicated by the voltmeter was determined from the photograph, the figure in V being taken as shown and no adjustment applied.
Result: 1.75 V
